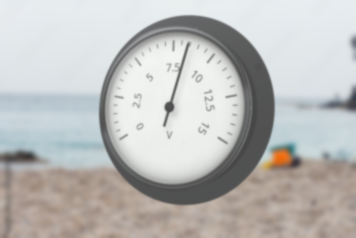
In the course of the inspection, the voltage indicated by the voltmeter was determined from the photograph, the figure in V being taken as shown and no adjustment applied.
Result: 8.5 V
